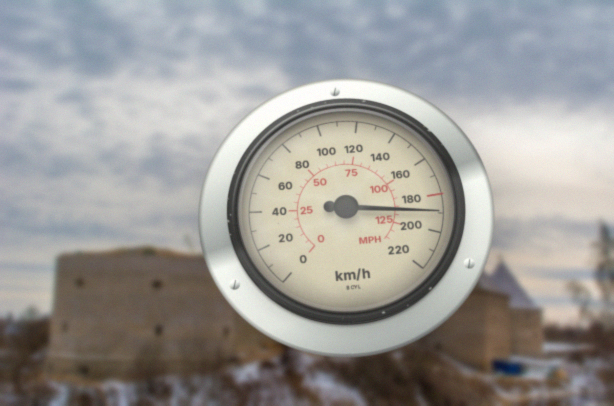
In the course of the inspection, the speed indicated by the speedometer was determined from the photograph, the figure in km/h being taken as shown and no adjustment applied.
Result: 190 km/h
